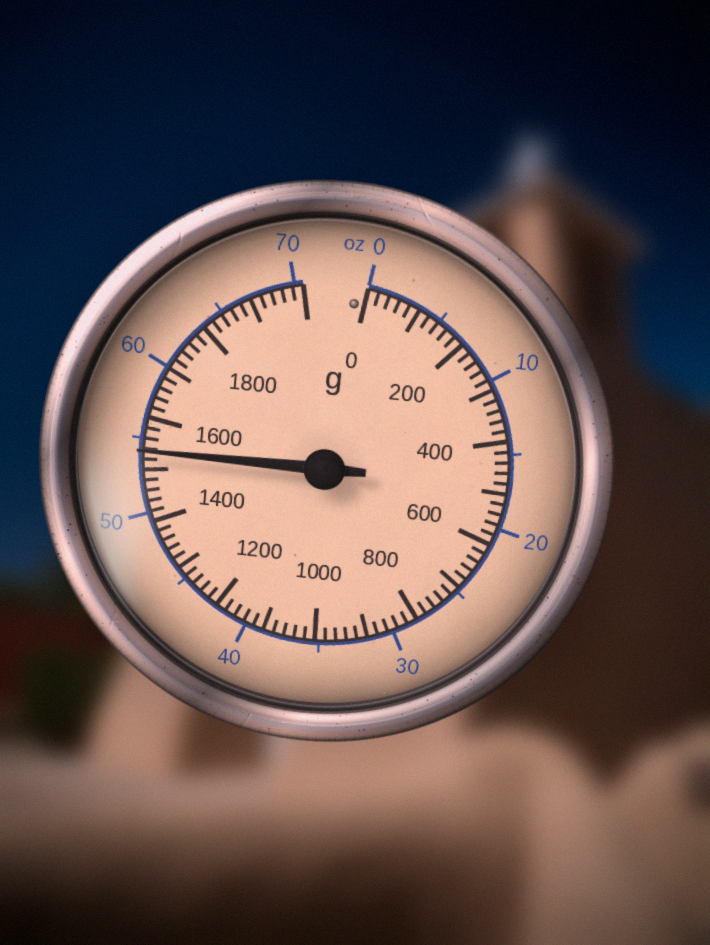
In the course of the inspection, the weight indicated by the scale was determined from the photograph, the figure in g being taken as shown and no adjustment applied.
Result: 1540 g
